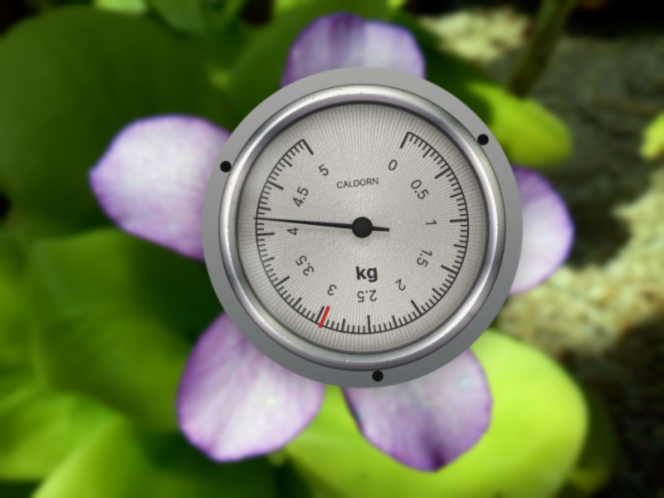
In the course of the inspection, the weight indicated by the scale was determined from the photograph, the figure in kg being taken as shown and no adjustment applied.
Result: 4.15 kg
